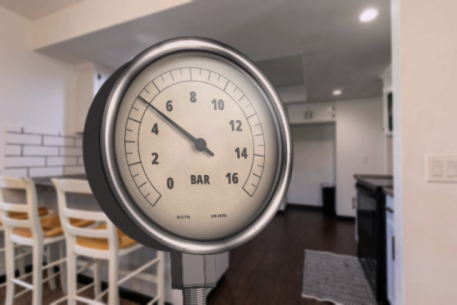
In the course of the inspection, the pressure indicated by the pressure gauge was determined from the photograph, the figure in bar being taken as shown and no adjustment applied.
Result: 5 bar
